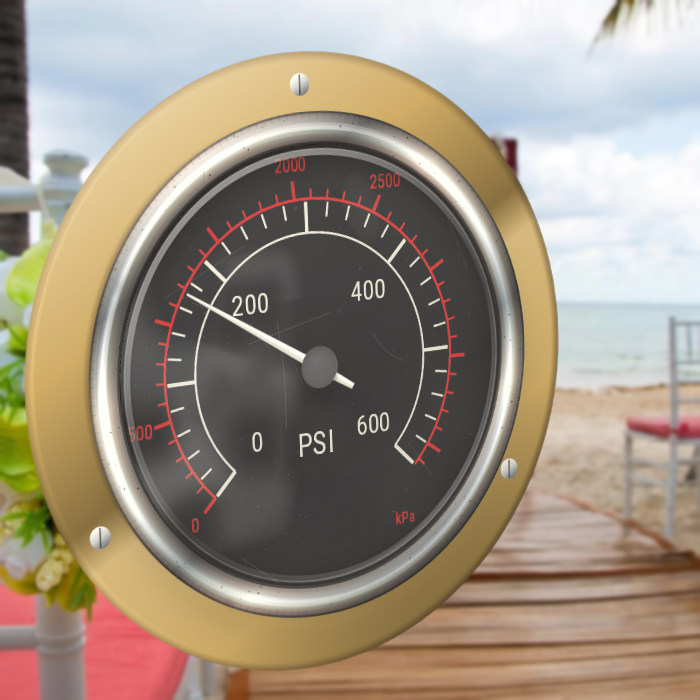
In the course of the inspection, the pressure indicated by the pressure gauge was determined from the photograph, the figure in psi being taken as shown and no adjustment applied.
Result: 170 psi
